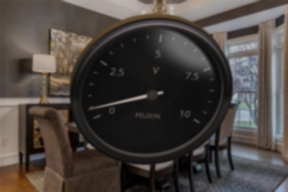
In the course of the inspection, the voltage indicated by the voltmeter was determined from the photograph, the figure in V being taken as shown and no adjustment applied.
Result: 0.5 V
